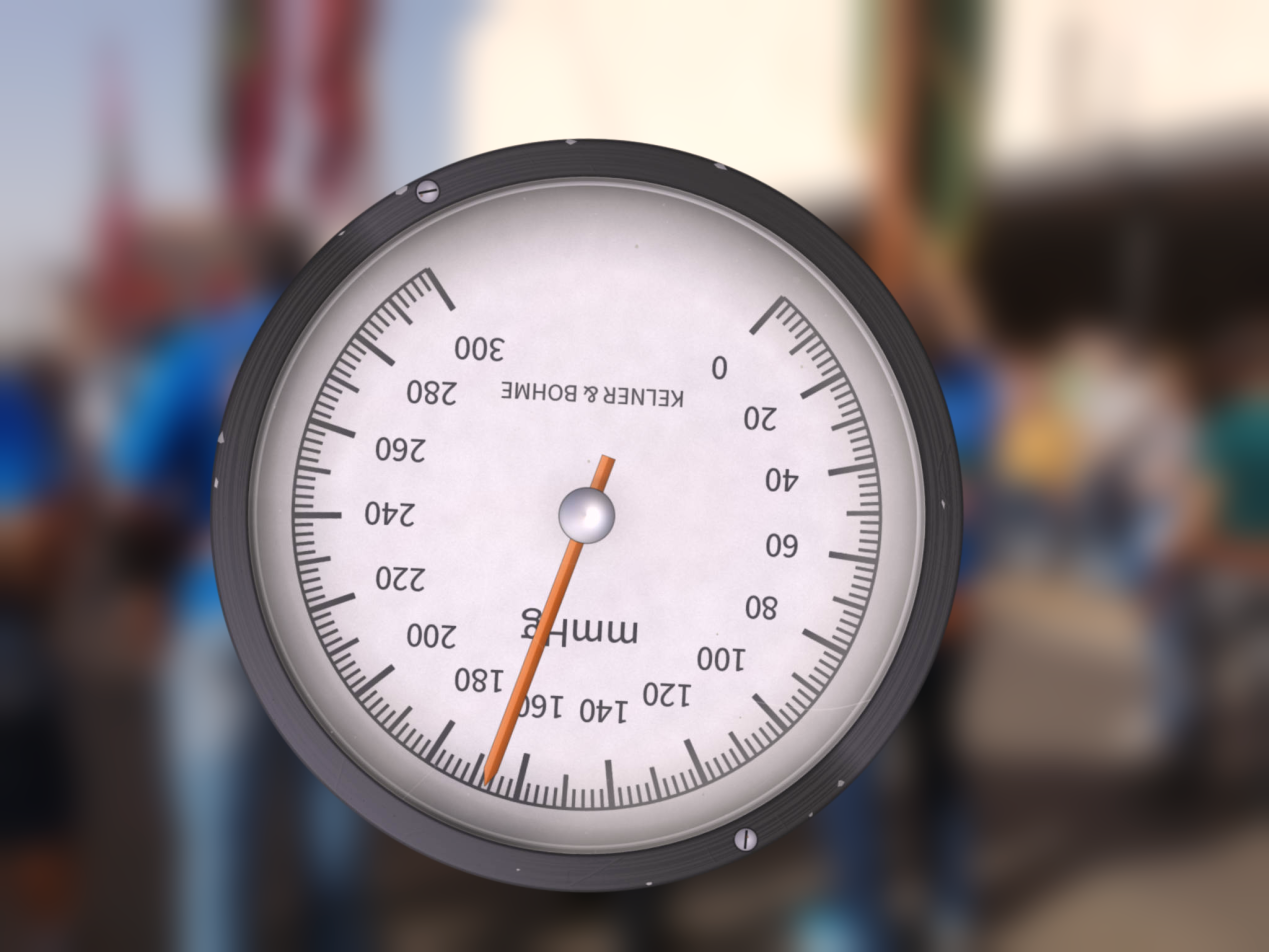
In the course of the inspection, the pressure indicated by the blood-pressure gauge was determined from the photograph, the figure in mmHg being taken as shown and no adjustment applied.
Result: 167 mmHg
